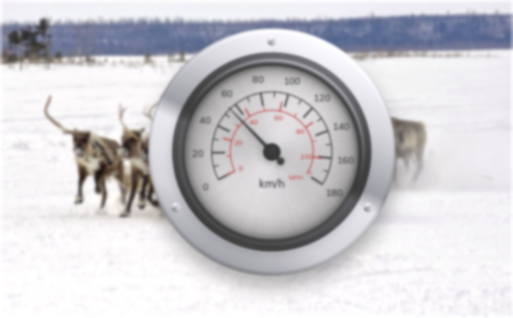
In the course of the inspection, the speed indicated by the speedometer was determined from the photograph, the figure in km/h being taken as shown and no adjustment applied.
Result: 55 km/h
